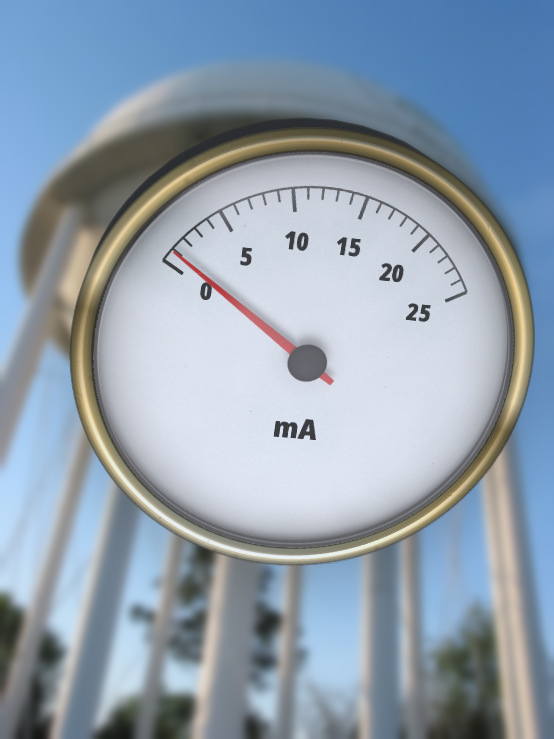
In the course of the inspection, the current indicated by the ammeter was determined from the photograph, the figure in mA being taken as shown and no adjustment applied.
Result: 1 mA
